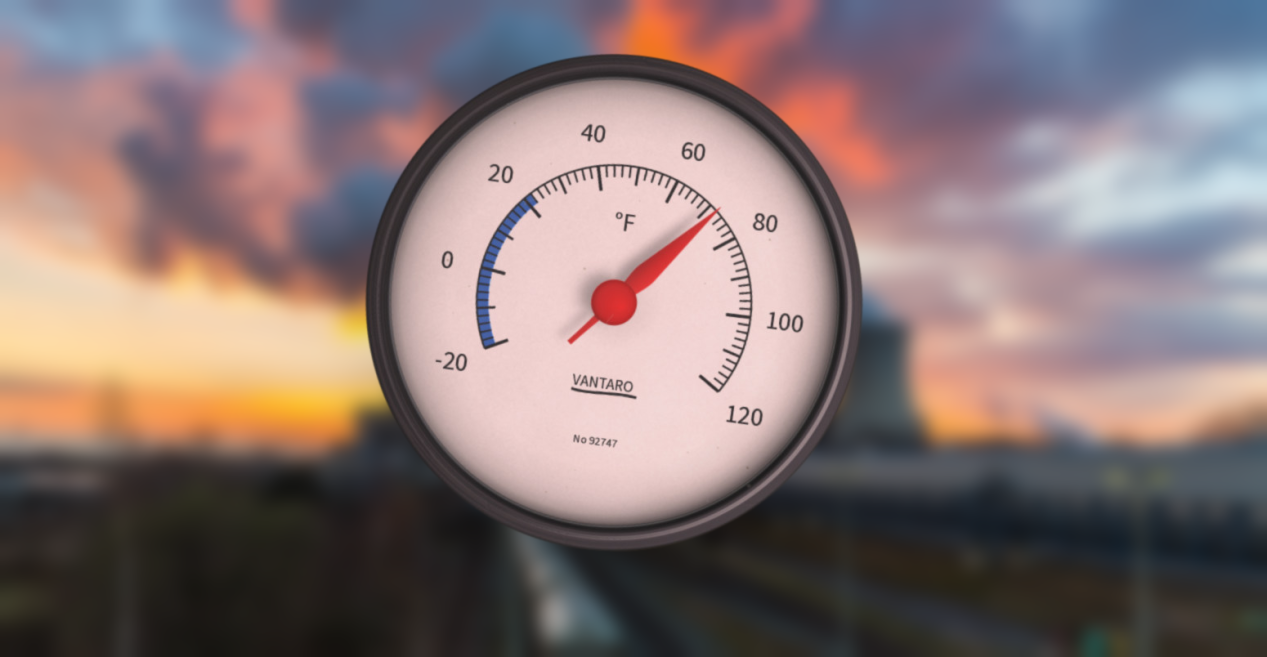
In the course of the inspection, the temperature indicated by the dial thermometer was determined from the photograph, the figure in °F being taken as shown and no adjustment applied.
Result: 72 °F
